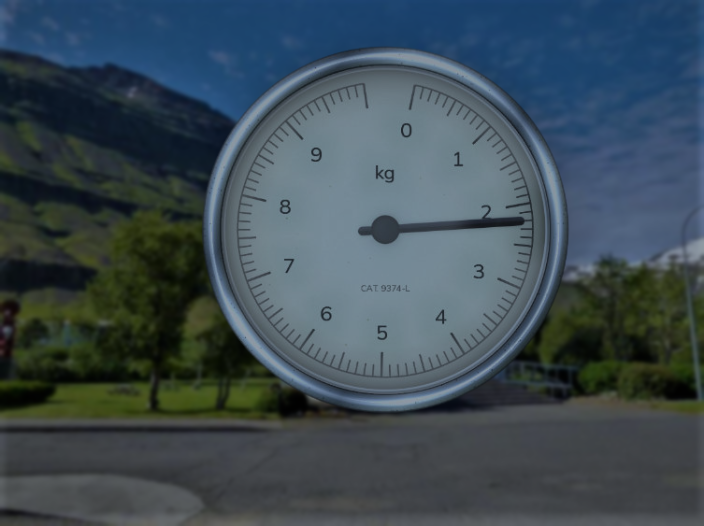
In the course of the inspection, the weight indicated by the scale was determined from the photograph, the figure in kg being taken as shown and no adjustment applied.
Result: 2.2 kg
